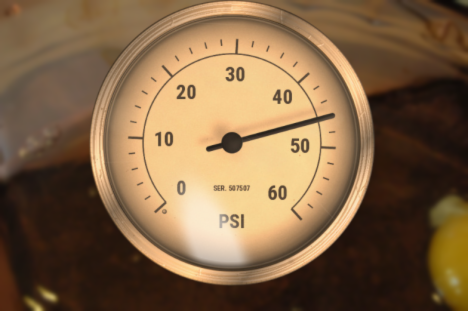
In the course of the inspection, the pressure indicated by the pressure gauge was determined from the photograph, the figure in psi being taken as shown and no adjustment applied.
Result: 46 psi
